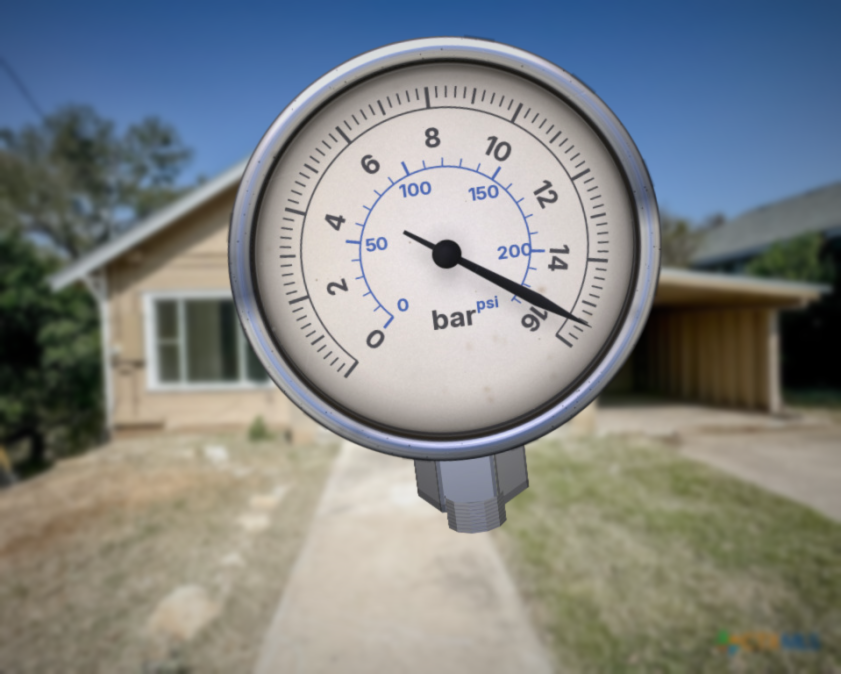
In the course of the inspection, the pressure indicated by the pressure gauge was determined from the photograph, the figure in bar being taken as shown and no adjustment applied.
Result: 15.4 bar
